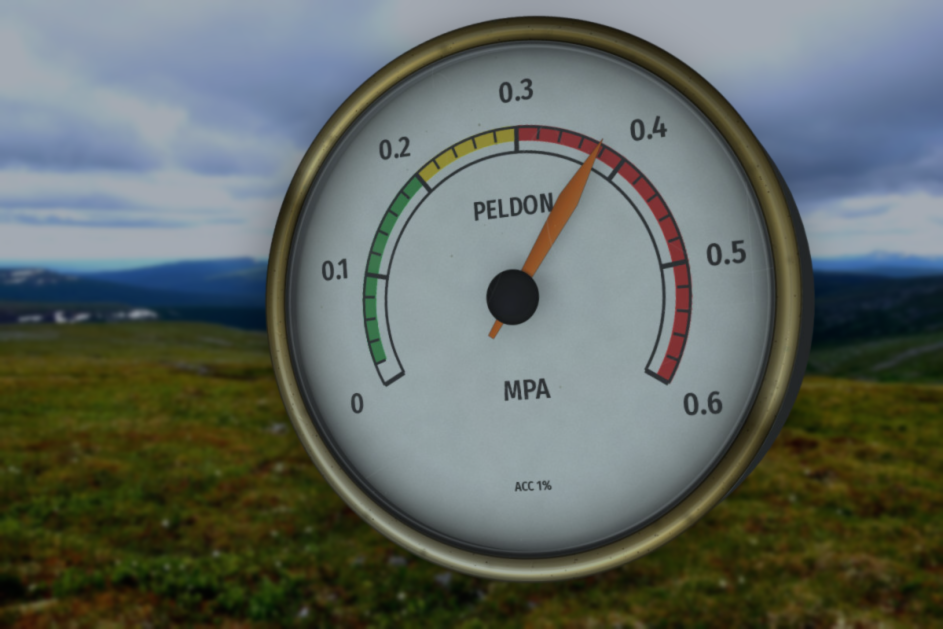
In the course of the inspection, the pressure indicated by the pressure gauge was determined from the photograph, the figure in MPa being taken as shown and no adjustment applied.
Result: 0.38 MPa
